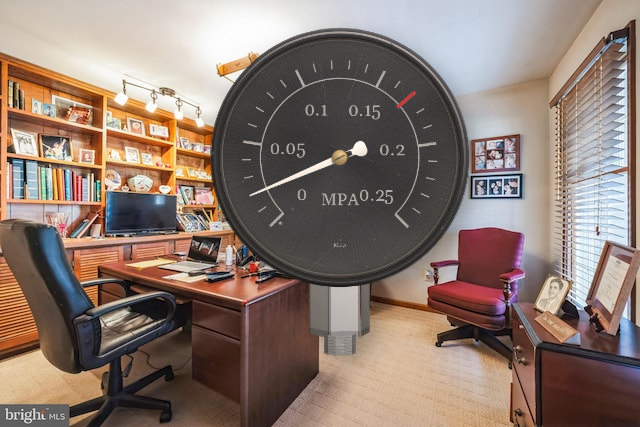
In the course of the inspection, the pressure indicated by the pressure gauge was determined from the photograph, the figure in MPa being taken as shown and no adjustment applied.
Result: 0.02 MPa
